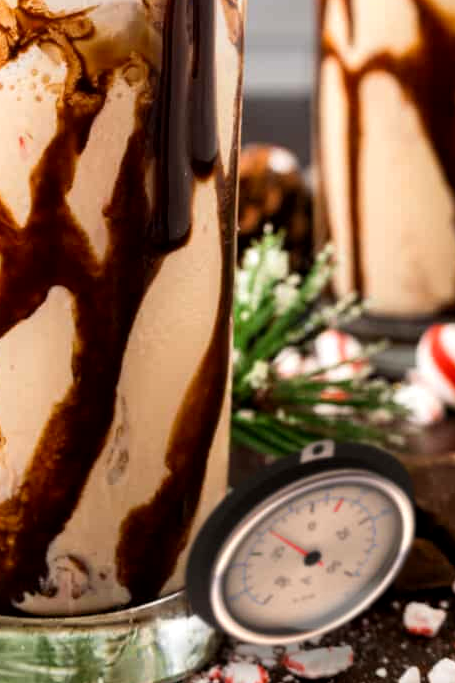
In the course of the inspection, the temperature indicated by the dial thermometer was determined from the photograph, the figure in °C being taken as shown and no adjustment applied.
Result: -15 °C
